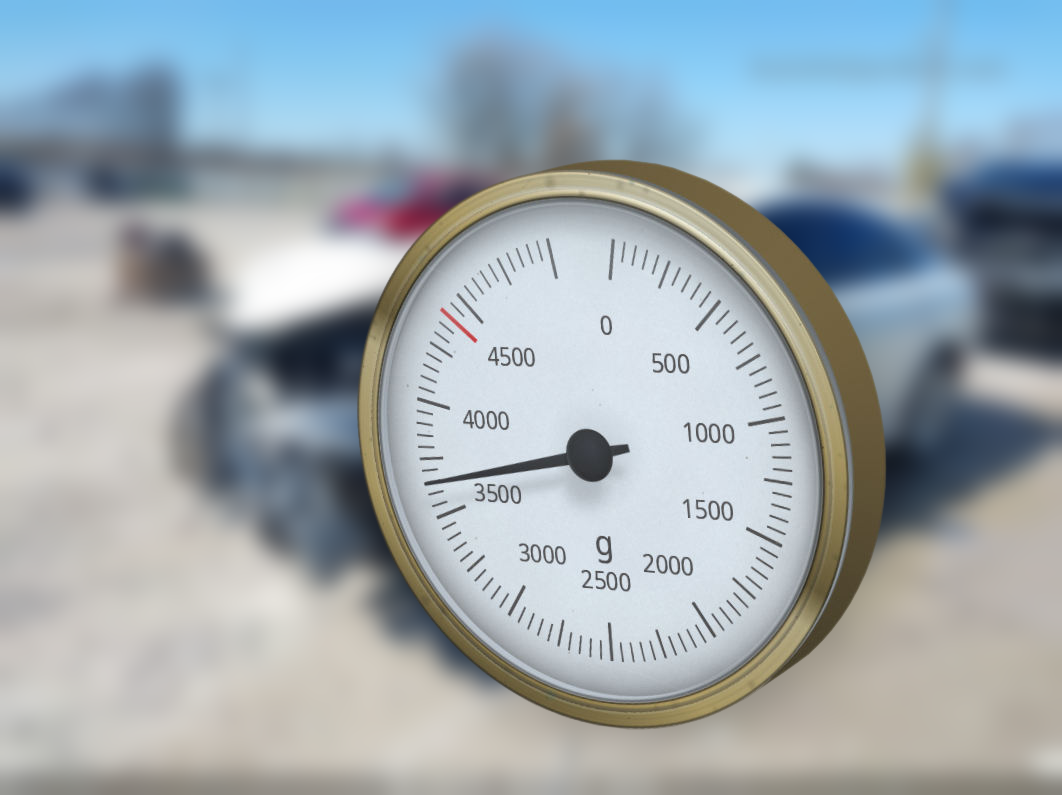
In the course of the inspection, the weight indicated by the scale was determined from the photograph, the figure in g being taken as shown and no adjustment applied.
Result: 3650 g
